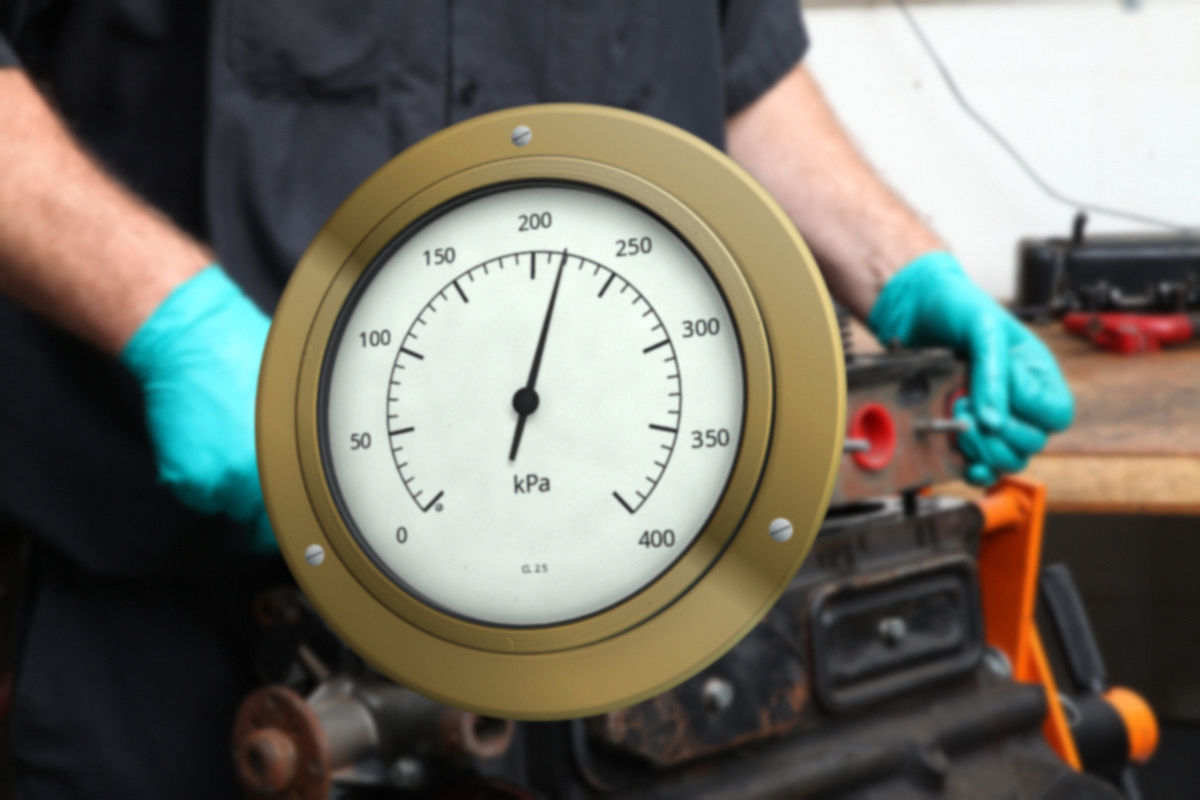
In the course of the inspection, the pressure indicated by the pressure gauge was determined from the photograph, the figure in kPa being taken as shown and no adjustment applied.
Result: 220 kPa
